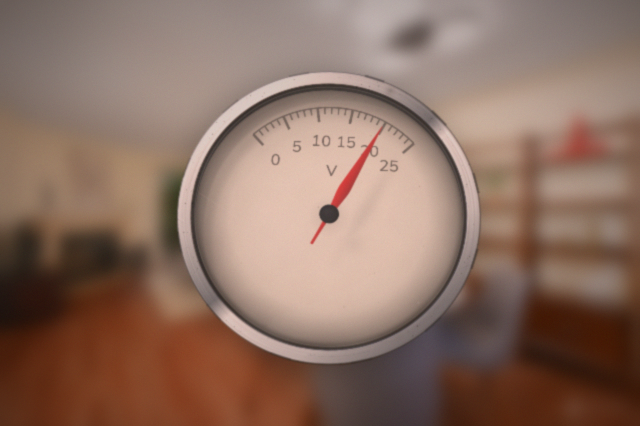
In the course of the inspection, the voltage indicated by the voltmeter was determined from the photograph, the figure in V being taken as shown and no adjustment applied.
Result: 20 V
